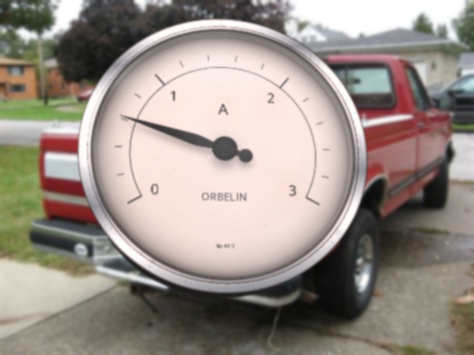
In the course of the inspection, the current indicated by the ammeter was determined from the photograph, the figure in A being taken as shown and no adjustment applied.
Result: 0.6 A
